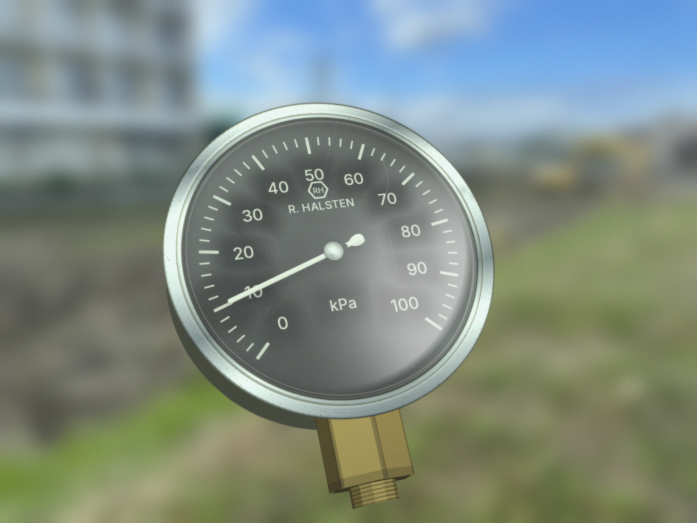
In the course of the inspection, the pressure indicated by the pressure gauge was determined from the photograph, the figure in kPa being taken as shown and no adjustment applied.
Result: 10 kPa
